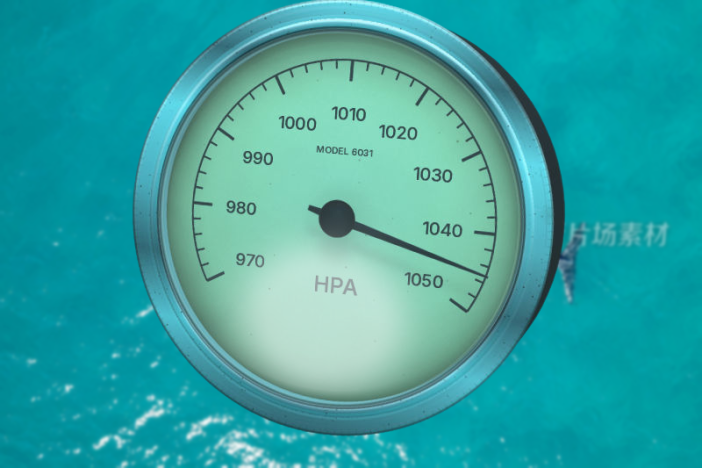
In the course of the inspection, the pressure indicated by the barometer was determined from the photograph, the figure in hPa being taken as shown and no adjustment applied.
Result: 1045 hPa
